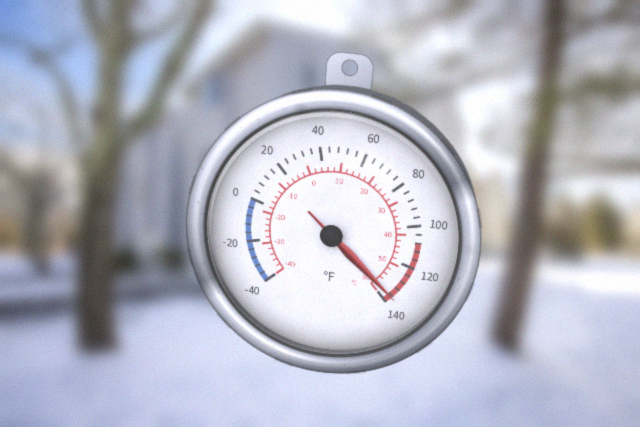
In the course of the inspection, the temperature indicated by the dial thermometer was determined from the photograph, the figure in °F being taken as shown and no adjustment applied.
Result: 136 °F
